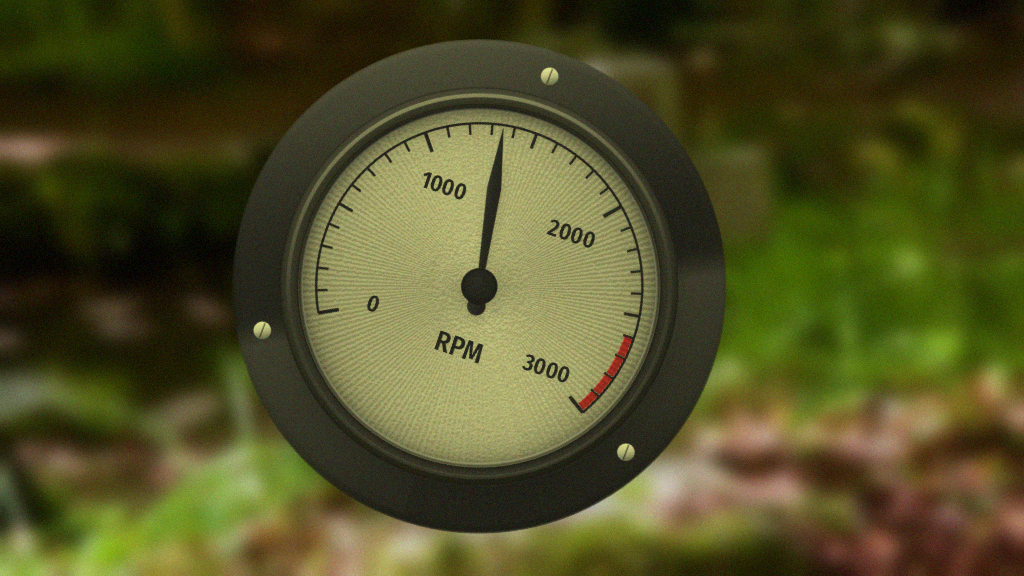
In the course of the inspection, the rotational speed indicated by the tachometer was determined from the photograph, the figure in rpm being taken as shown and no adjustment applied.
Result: 1350 rpm
